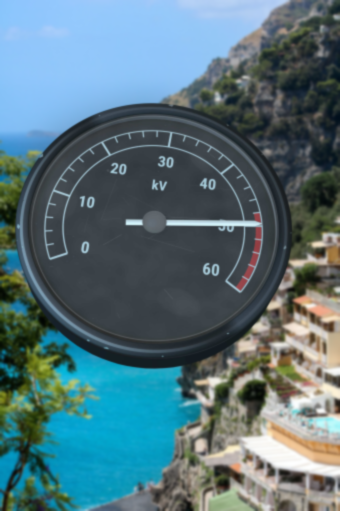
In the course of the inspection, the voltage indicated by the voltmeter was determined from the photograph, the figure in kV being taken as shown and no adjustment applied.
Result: 50 kV
